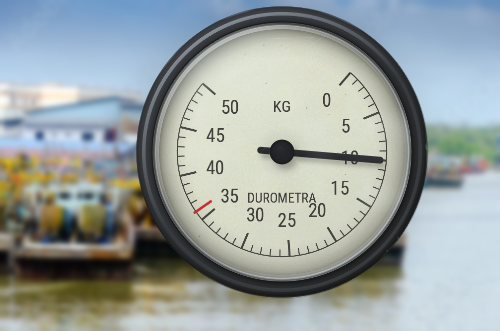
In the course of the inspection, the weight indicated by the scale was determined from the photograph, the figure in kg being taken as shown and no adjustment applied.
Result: 10 kg
